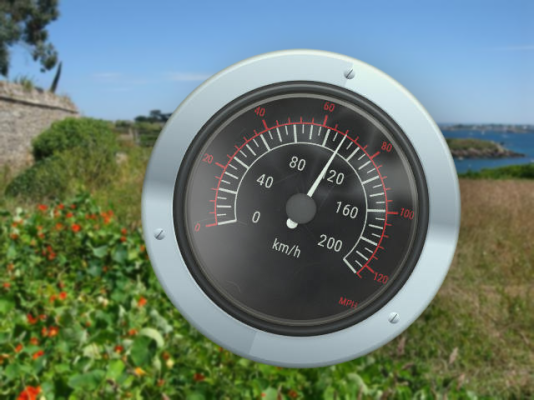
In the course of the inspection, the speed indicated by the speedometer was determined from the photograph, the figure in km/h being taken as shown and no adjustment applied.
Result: 110 km/h
